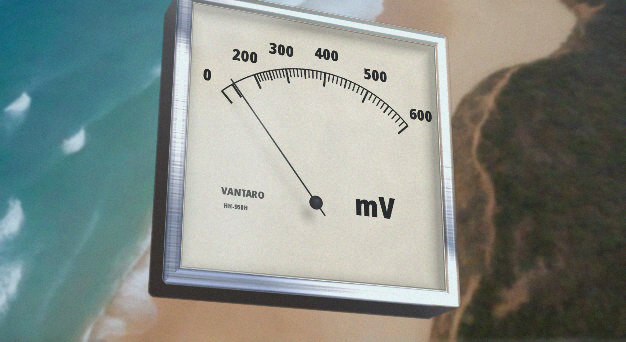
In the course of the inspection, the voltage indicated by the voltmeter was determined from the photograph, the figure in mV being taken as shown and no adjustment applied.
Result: 100 mV
